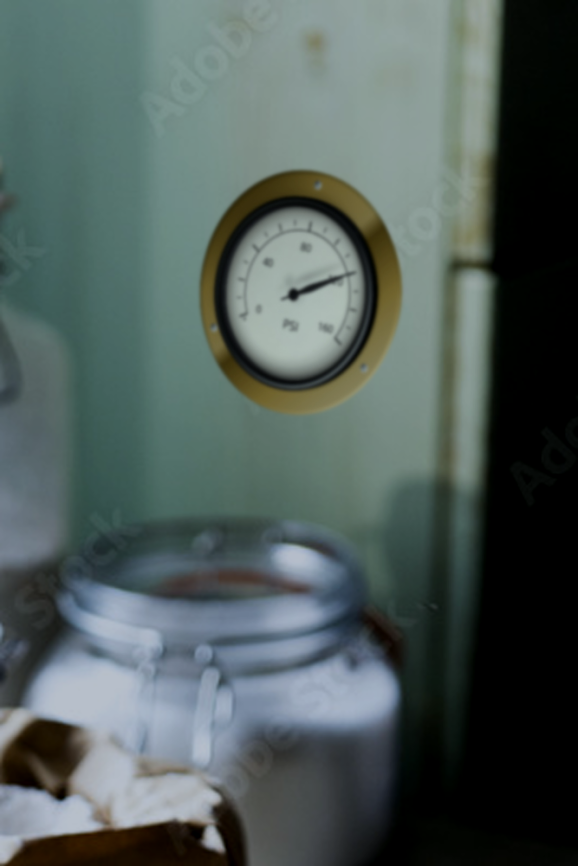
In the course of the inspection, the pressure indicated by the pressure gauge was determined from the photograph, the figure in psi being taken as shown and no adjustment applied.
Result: 120 psi
